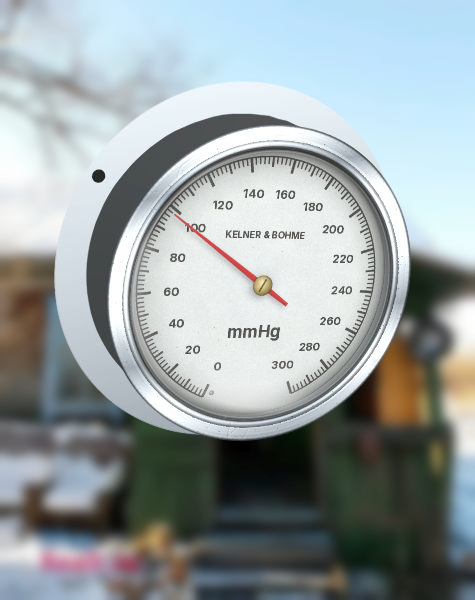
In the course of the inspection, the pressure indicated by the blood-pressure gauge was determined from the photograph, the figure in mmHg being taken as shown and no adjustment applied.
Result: 98 mmHg
